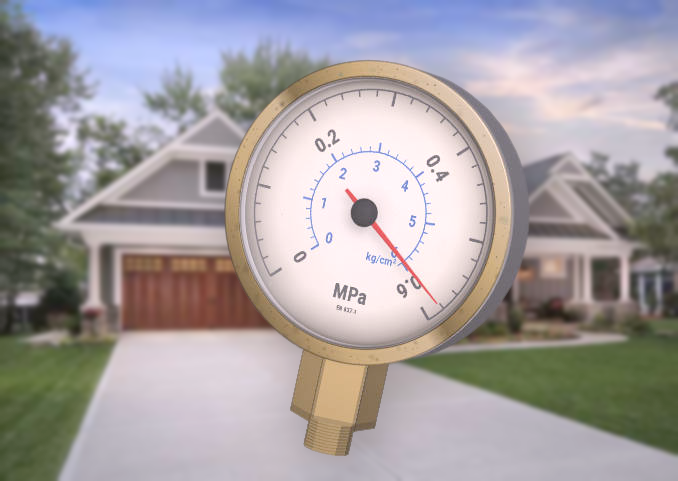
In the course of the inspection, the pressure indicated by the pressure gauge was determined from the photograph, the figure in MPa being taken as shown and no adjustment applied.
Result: 0.58 MPa
